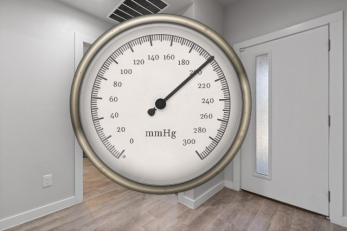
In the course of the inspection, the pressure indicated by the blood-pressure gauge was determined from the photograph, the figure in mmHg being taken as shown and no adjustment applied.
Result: 200 mmHg
